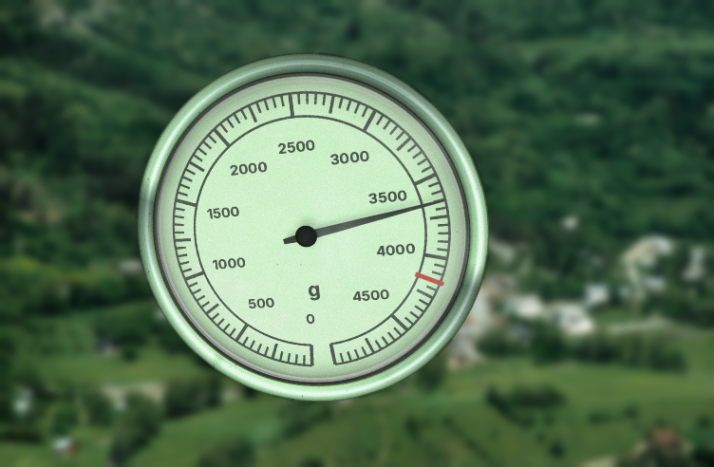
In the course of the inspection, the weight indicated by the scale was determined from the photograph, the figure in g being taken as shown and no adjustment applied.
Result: 3650 g
